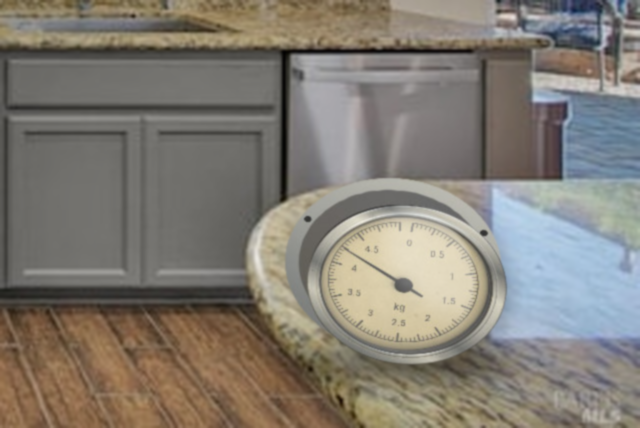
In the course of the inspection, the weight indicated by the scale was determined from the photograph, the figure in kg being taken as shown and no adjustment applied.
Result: 4.25 kg
